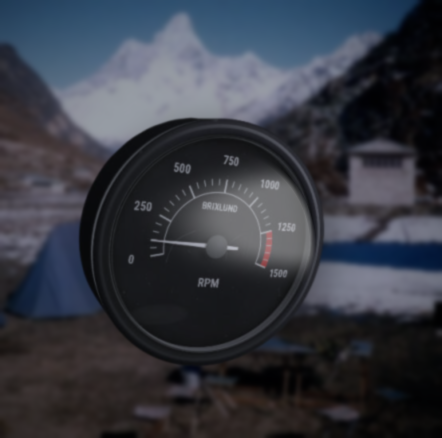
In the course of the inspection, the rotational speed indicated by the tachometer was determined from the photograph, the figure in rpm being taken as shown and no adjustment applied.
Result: 100 rpm
